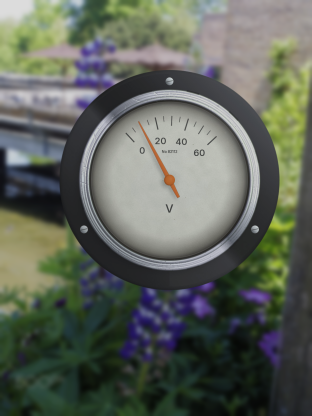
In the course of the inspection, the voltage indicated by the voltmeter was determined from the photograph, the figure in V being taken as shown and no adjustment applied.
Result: 10 V
